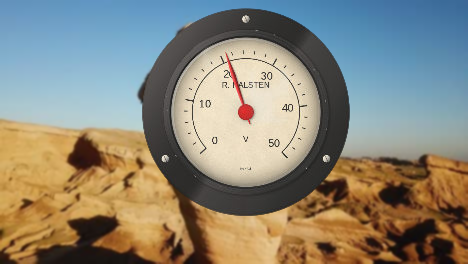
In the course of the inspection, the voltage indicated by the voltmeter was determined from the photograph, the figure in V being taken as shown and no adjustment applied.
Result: 21 V
